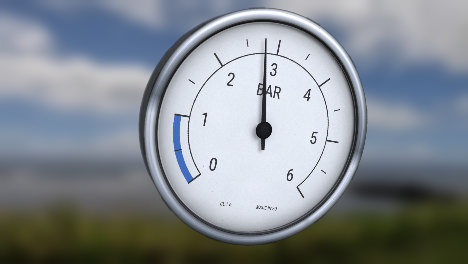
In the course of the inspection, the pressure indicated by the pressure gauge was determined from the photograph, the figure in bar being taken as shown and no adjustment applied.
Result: 2.75 bar
